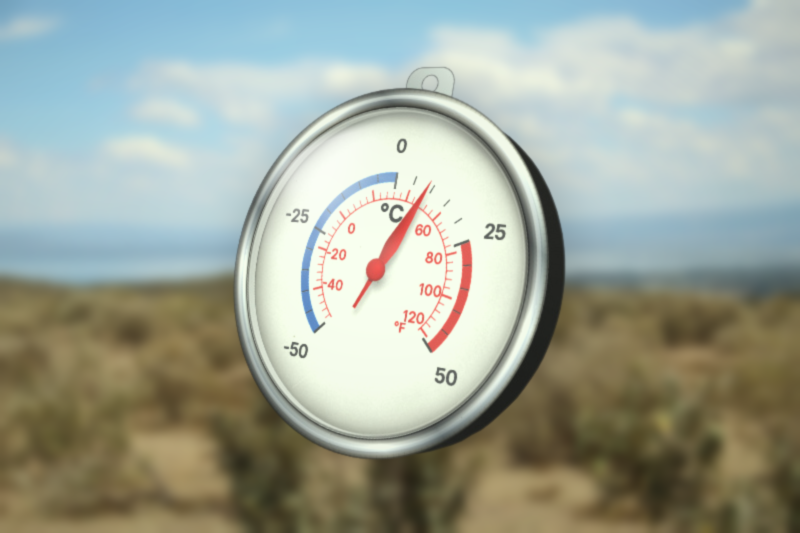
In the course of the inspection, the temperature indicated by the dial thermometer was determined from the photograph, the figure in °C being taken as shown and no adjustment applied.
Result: 10 °C
